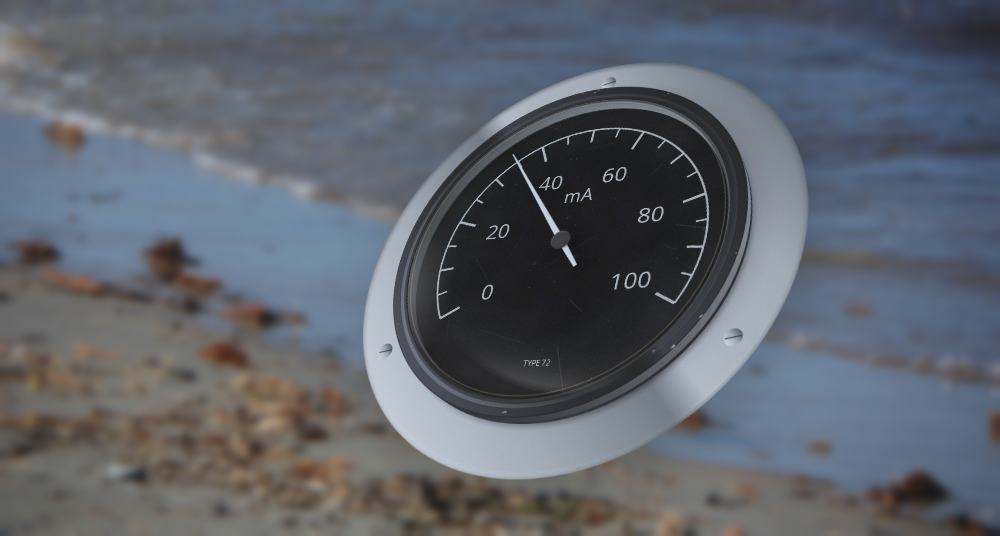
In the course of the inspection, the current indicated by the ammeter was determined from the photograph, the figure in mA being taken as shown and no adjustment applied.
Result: 35 mA
